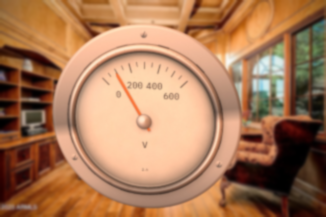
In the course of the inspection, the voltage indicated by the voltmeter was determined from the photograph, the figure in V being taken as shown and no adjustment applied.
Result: 100 V
